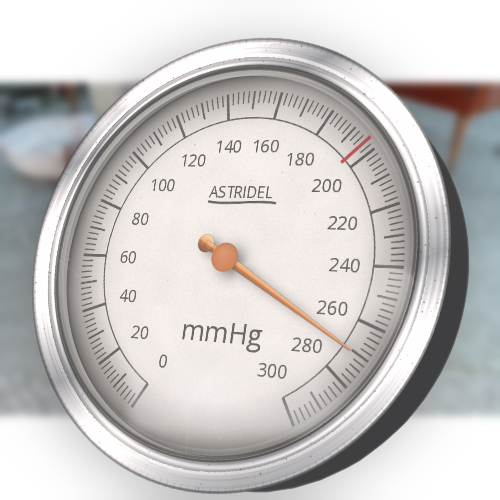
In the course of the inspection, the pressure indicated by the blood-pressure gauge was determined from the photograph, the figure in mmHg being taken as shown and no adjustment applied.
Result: 270 mmHg
